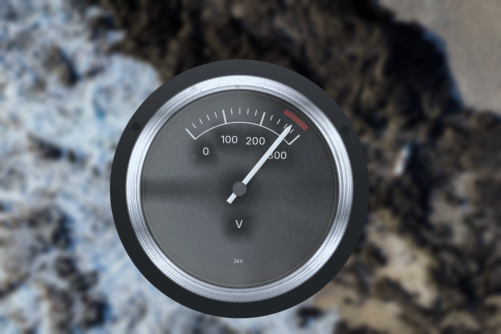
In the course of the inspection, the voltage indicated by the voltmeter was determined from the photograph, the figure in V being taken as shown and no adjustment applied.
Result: 270 V
